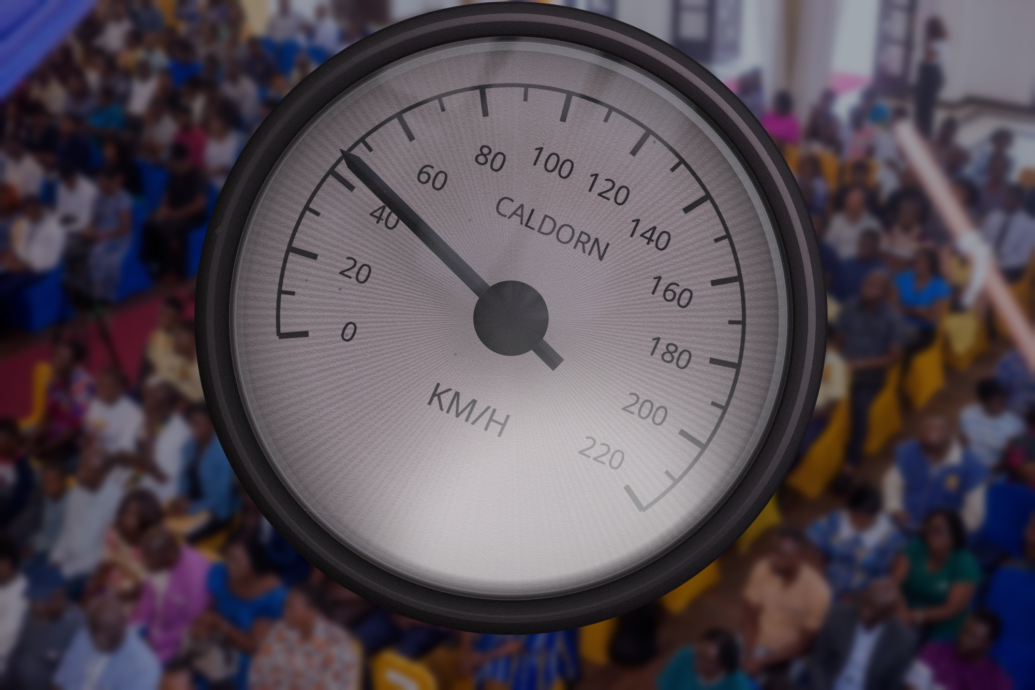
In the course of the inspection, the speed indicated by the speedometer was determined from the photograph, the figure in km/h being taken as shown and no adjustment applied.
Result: 45 km/h
